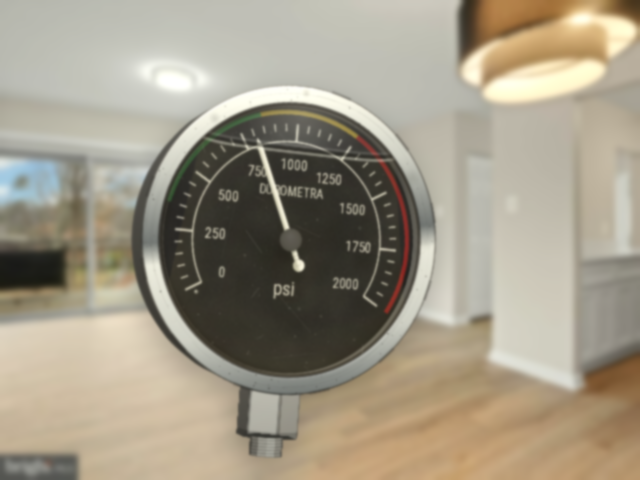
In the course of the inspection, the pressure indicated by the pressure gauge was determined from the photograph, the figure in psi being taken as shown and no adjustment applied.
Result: 800 psi
